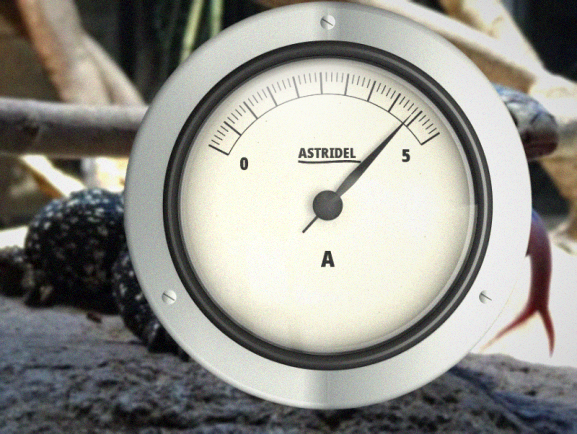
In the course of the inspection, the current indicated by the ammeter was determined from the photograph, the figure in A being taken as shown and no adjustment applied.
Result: 4.4 A
